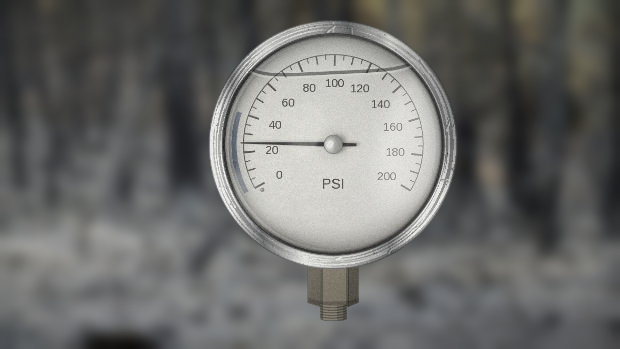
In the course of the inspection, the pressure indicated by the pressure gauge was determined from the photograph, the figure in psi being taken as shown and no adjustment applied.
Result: 25 psi
